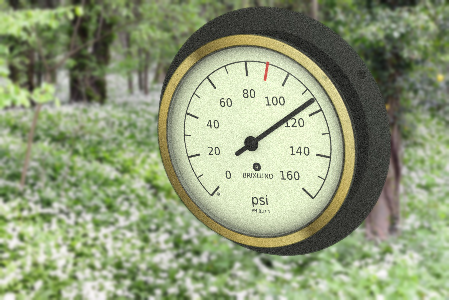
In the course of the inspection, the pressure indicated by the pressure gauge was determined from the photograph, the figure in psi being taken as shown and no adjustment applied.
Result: 115 psi
